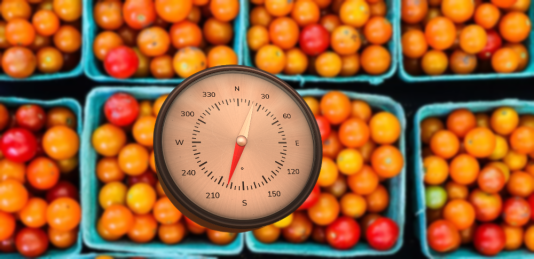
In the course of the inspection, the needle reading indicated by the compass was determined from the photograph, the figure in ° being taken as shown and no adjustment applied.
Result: 200 °
